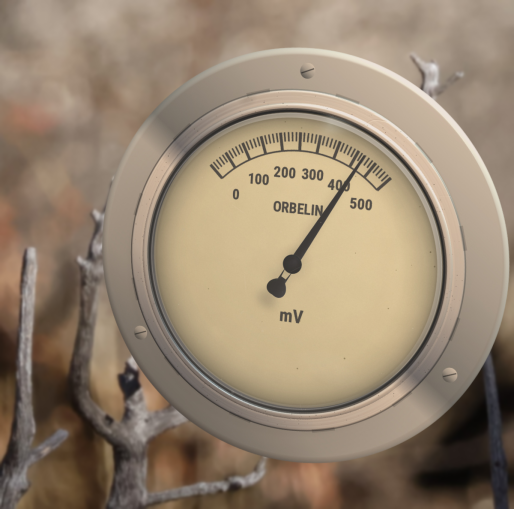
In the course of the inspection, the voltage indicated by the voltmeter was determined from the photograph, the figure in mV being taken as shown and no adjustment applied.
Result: 420 mV
